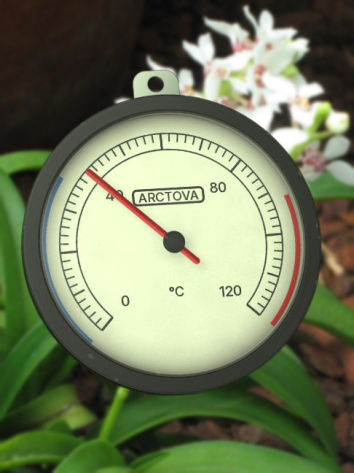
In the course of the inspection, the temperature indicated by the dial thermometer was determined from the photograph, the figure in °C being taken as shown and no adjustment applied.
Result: 40 °C
